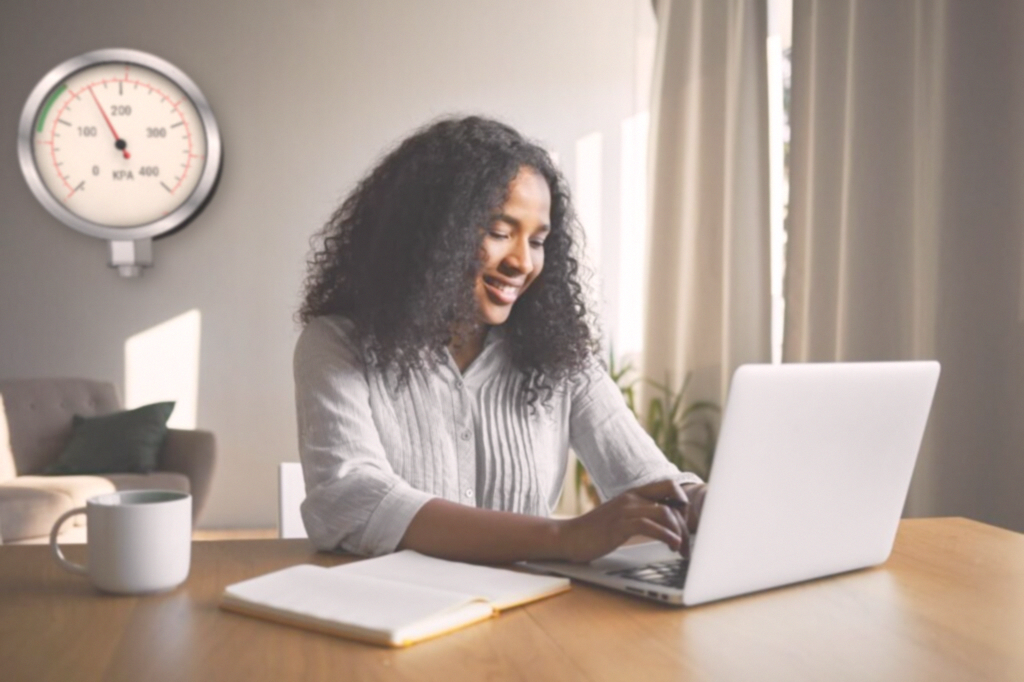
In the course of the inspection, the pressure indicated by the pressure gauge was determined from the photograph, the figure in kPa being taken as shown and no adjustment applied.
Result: 160 kPa
